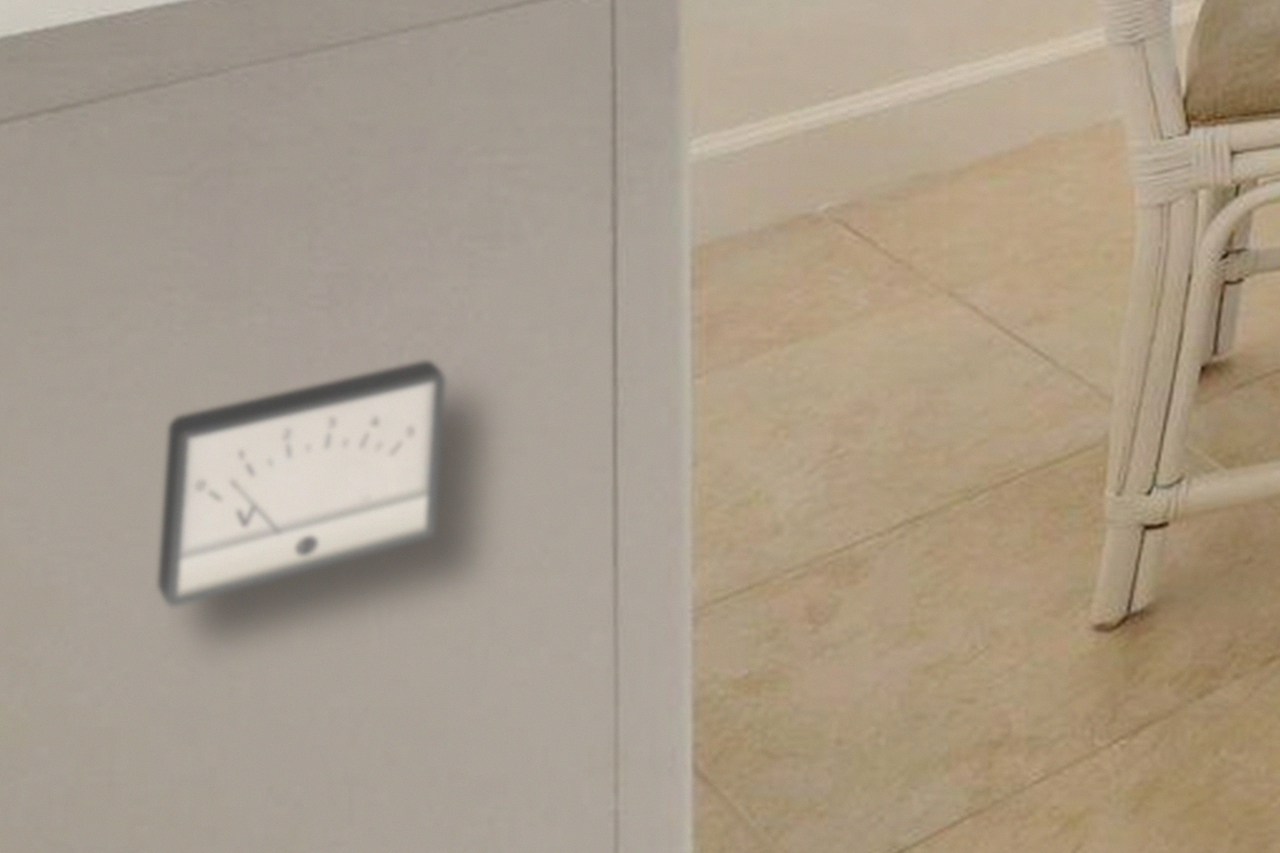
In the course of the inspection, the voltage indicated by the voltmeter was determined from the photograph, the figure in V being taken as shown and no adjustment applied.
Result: 0.5 V
